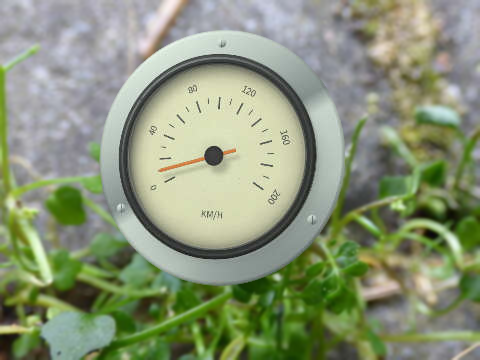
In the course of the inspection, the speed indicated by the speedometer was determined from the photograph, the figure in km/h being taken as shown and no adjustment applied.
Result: 10 km/h
